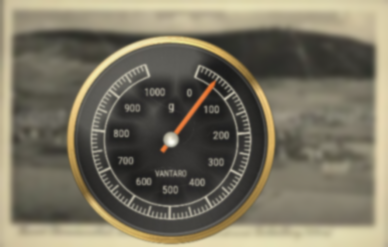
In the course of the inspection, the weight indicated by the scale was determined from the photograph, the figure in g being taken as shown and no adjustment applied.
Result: 50 g
